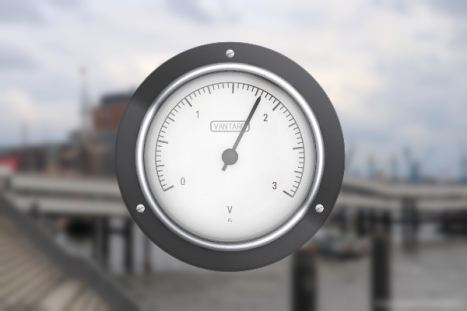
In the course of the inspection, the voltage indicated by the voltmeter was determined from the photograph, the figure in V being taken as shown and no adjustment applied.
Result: 1.8 V
